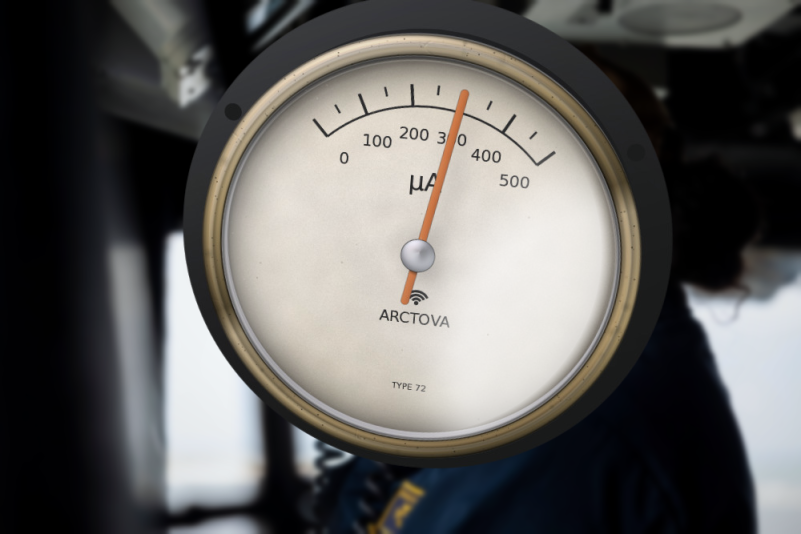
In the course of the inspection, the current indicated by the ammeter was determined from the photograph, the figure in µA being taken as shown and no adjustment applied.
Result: 300 µA
